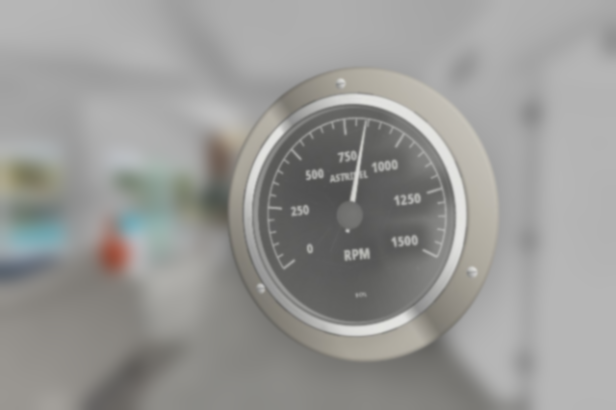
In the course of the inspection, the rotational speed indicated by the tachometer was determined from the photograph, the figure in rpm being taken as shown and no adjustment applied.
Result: 850 rpm
